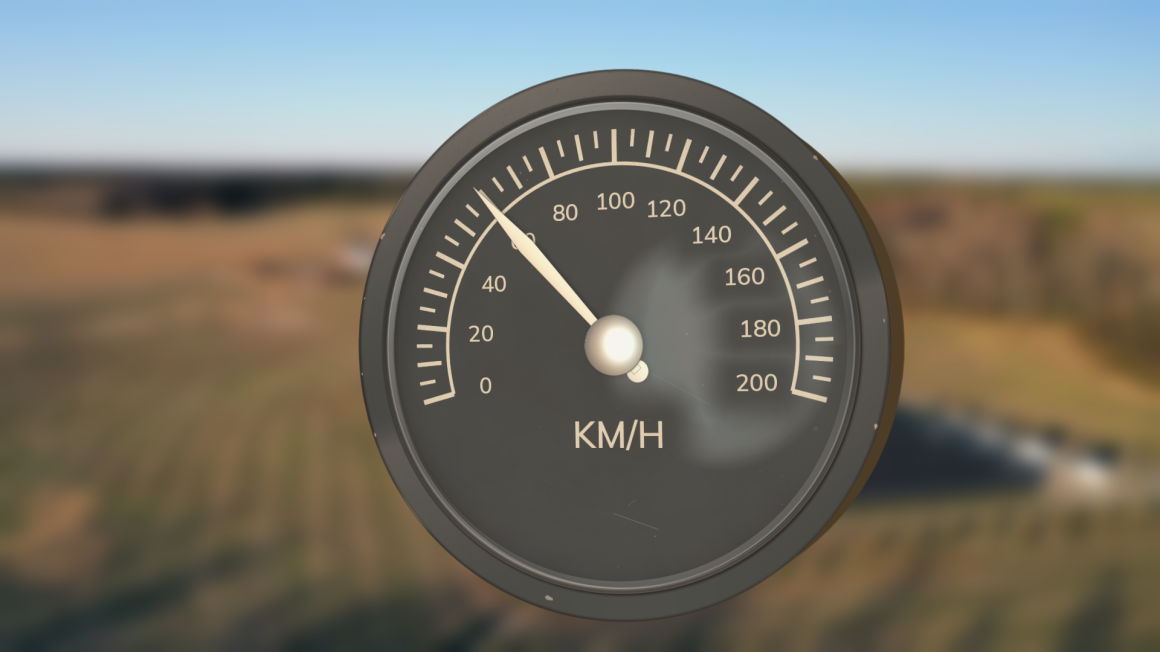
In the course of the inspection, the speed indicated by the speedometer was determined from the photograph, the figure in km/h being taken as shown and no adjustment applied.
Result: 60 km/h
